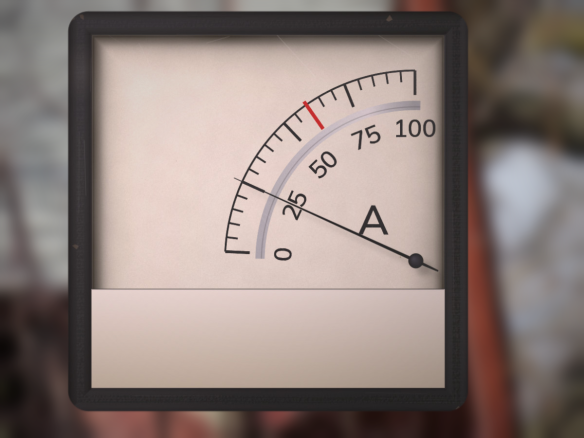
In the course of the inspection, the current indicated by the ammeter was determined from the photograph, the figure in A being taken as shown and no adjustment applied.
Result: 25 A
